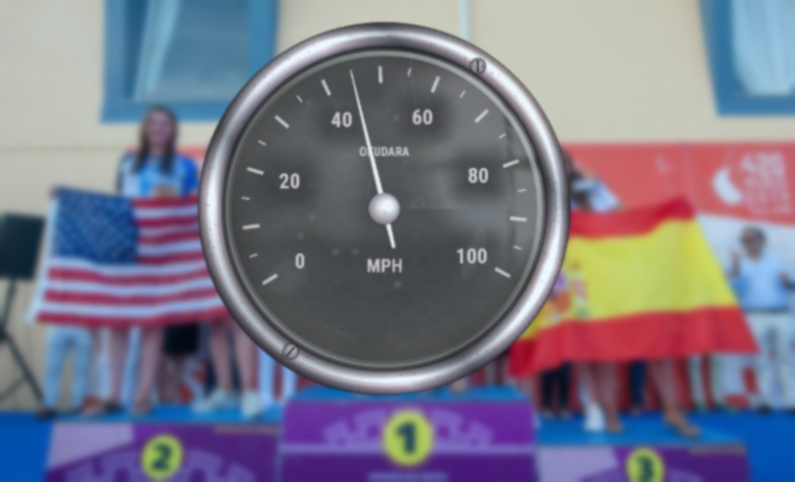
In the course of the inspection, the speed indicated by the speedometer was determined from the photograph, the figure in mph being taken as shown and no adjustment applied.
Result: 45 mph
